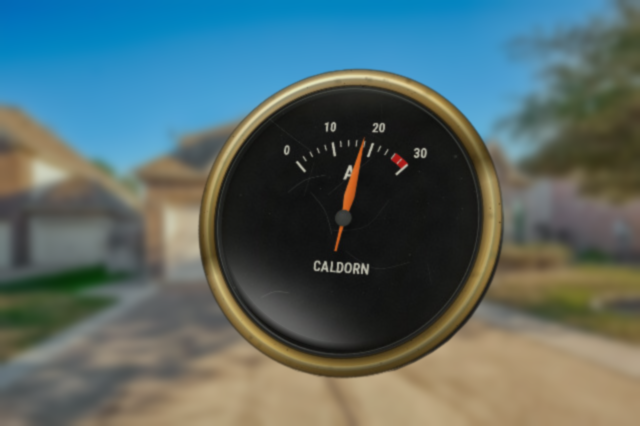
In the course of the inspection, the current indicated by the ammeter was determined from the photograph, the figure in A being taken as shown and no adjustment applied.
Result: 18 A
